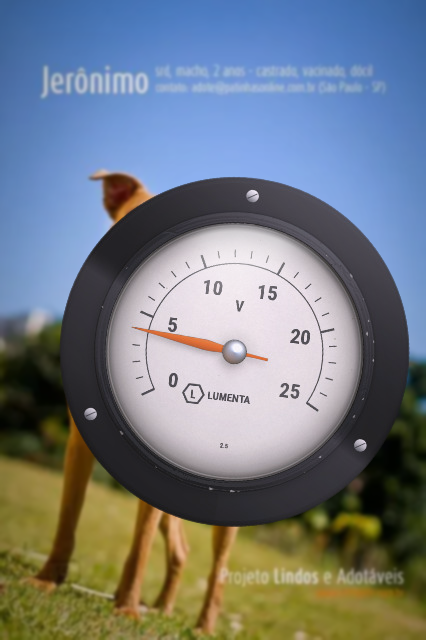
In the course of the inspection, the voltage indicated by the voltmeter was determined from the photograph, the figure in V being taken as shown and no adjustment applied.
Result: 4 V
